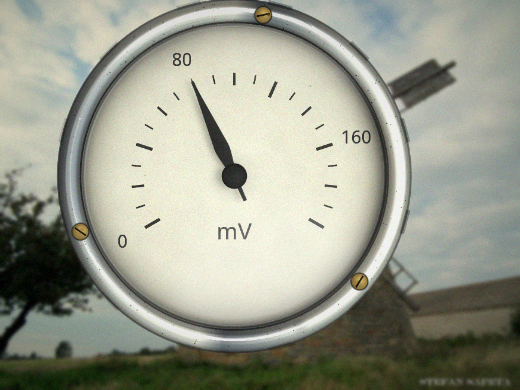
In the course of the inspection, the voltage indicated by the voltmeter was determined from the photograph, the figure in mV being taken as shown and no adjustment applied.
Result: 80 mV
